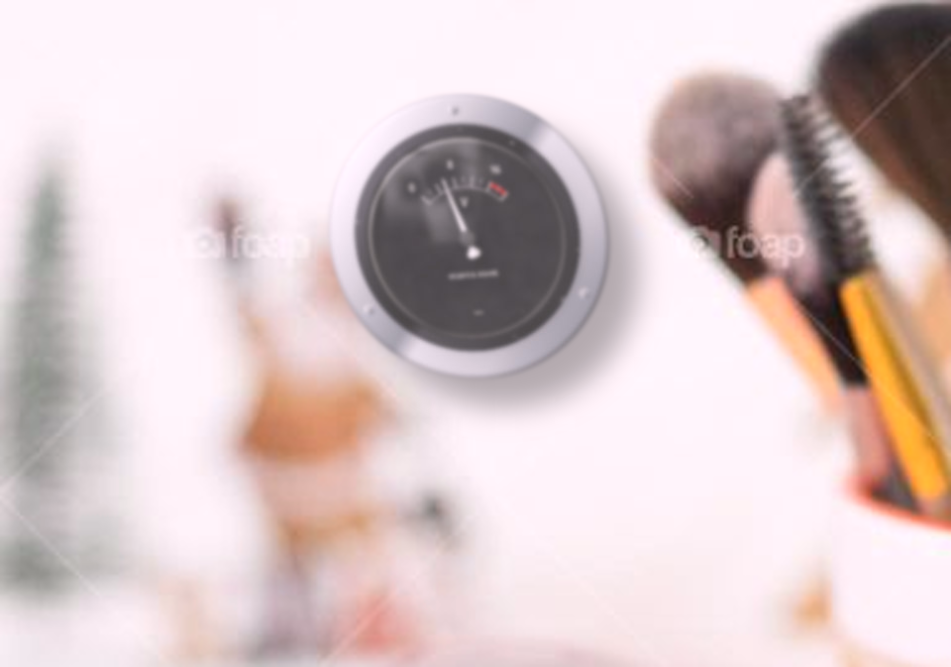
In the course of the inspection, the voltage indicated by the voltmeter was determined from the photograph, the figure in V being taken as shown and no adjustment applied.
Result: 6 V
